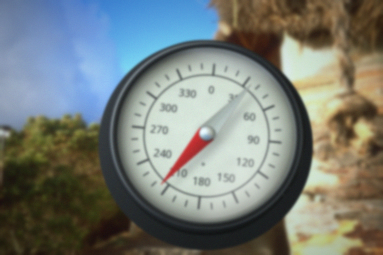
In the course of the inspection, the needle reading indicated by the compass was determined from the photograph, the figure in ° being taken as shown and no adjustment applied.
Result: 215 °
